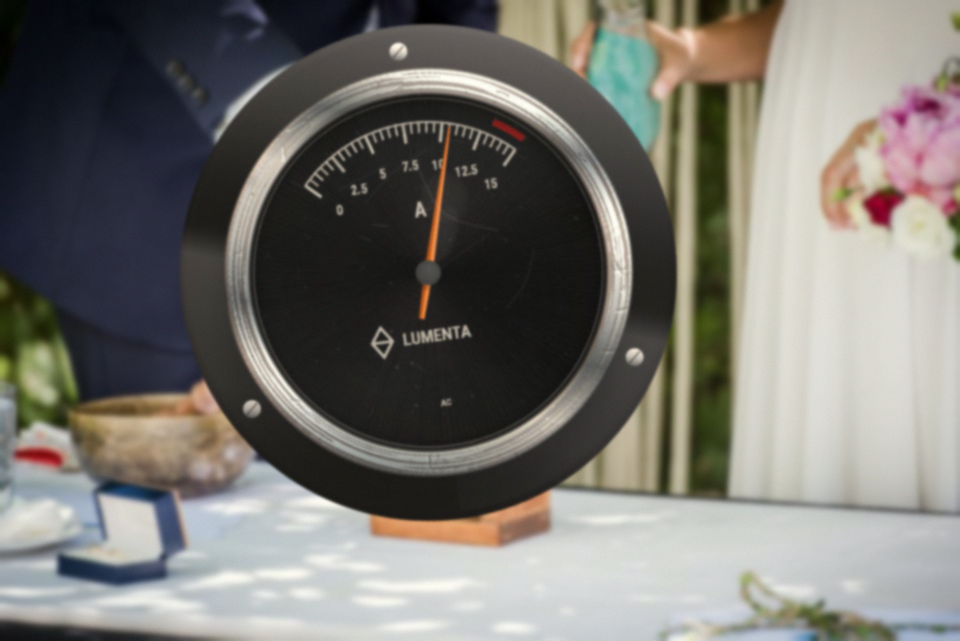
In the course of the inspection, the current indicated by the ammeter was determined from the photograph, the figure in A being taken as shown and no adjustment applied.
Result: 10.5 A
